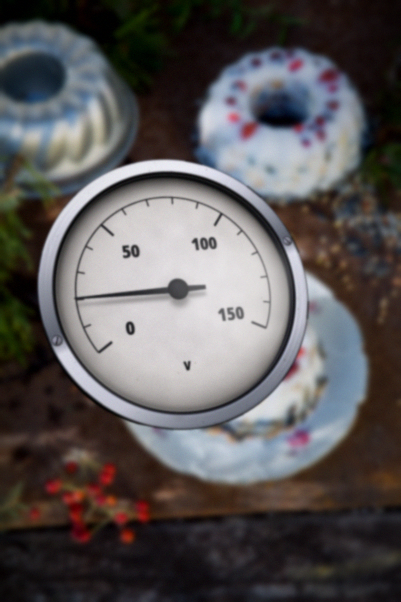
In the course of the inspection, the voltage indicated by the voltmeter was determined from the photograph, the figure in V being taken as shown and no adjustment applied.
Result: 20 V
